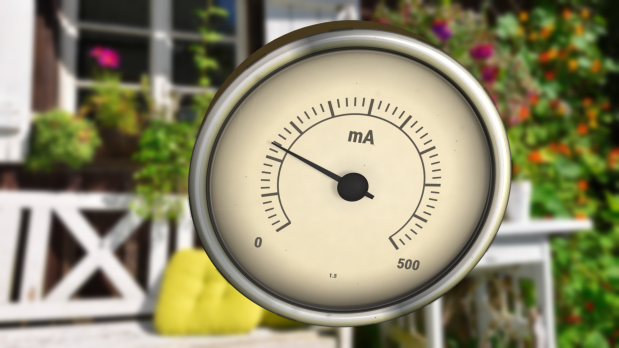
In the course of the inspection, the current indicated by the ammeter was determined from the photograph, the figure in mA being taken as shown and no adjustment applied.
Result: 120 mA
